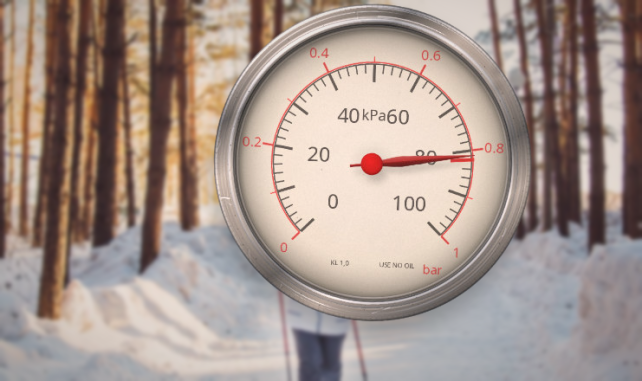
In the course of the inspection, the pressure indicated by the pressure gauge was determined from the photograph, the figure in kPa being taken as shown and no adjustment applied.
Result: 81 kPa
